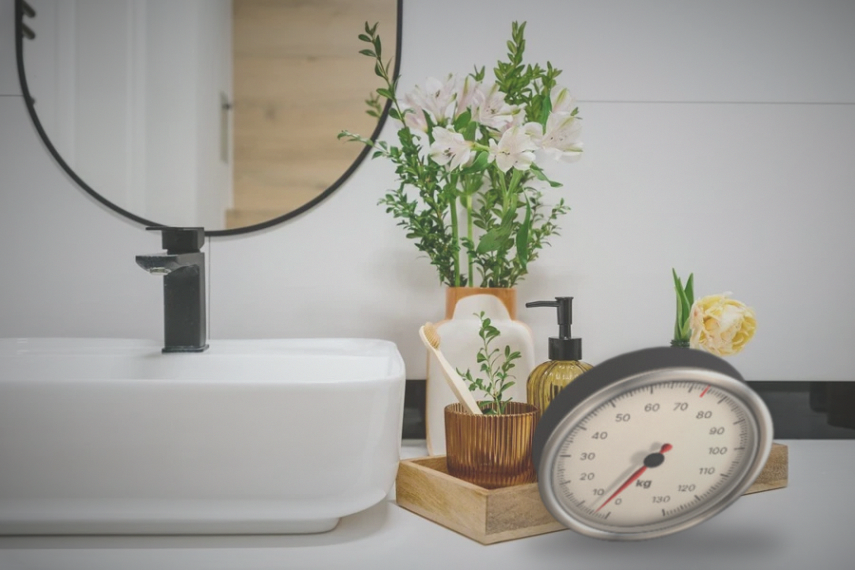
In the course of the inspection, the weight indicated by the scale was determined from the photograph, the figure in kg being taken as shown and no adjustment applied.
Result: 5 kg
